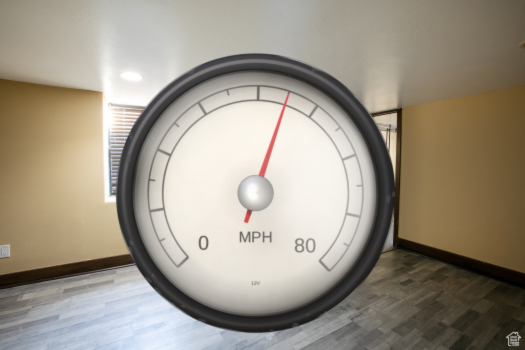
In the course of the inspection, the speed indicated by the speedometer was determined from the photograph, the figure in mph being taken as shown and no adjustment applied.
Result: 45 mph
